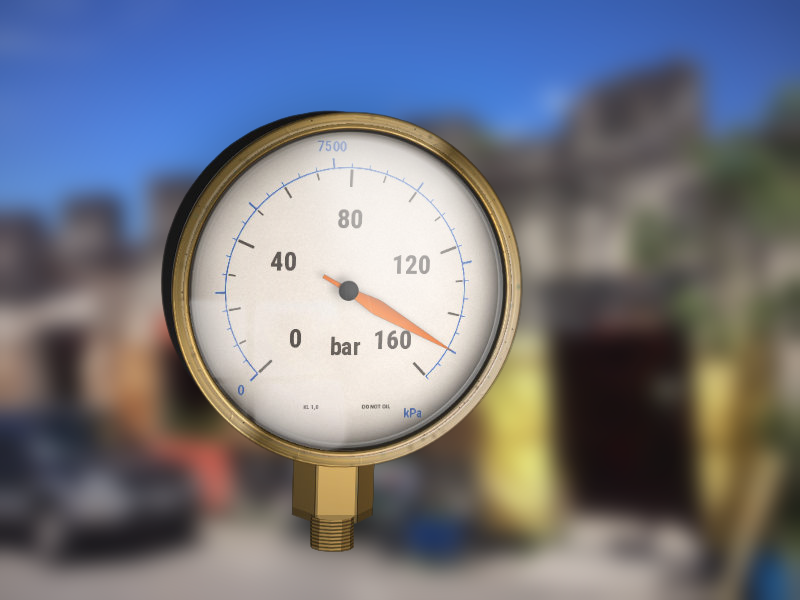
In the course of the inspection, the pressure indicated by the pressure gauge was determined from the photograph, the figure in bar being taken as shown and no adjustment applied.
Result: 150 bar
